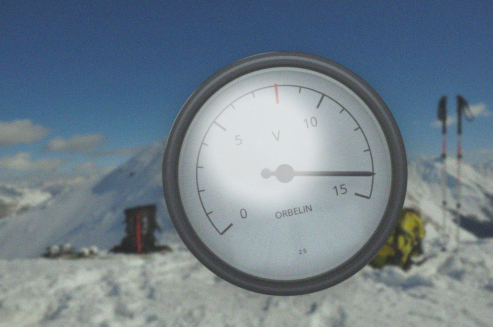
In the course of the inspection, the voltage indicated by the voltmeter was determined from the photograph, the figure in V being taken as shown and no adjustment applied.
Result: 14 V
